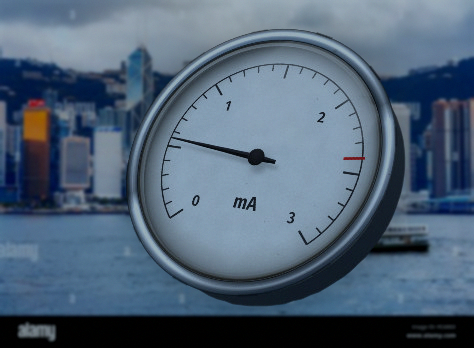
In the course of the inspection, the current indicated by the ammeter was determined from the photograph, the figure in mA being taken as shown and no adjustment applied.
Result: 0.55 mA
